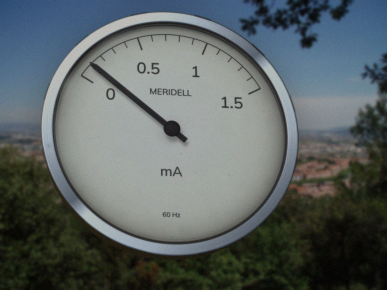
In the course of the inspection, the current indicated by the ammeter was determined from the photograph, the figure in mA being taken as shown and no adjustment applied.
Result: 0.1 mA
